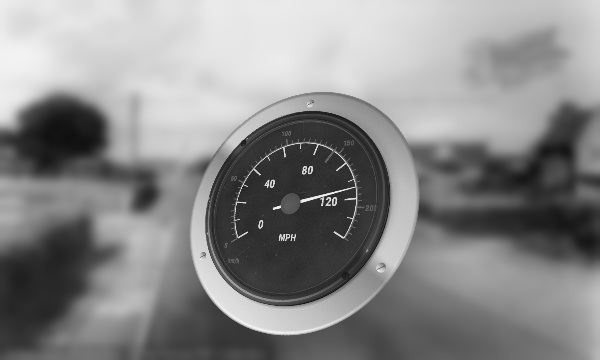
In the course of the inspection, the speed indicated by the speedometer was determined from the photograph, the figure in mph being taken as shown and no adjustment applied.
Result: 115 mph
